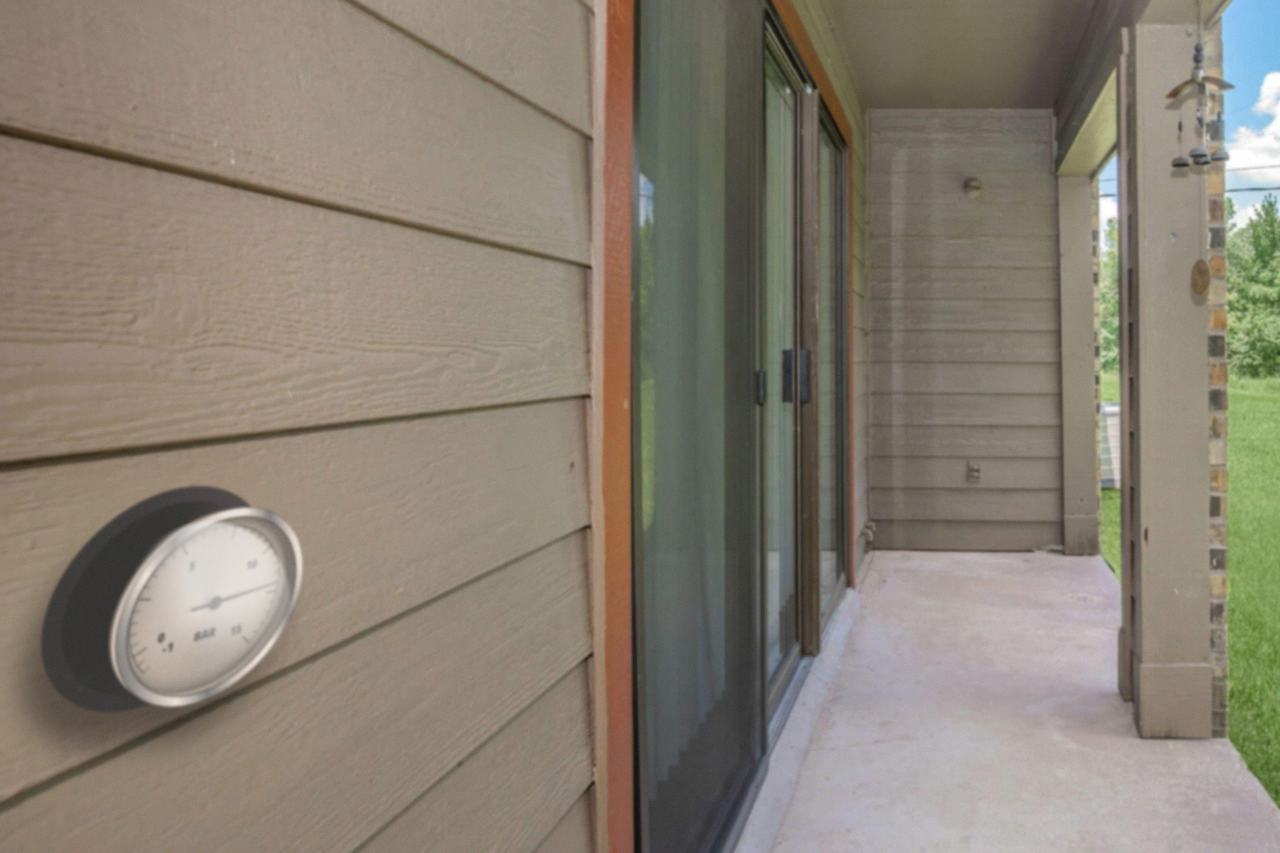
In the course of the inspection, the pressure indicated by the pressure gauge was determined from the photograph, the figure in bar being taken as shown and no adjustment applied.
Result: 12 bar
